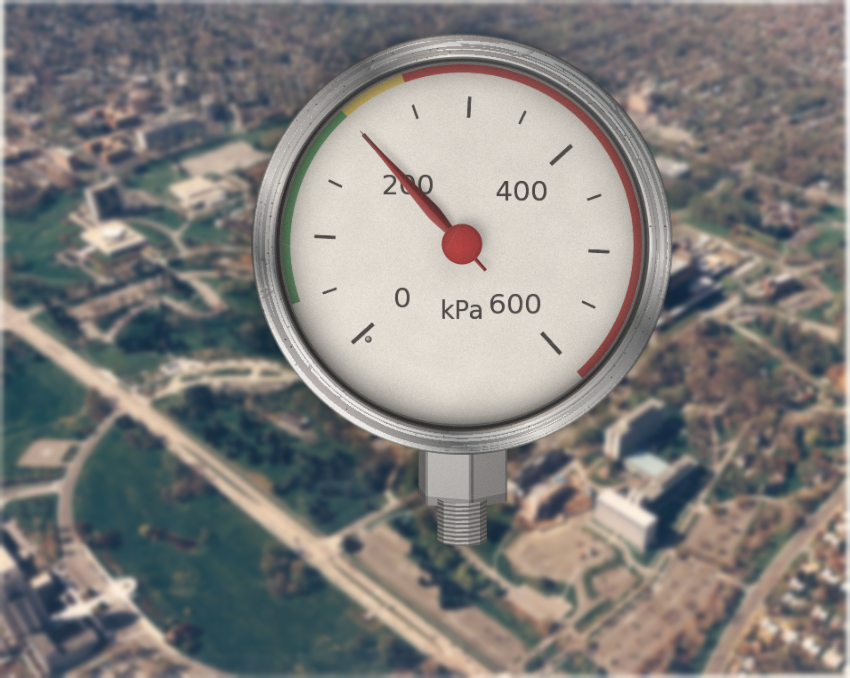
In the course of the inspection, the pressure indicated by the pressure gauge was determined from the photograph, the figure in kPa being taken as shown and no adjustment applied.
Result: 200 kPa
